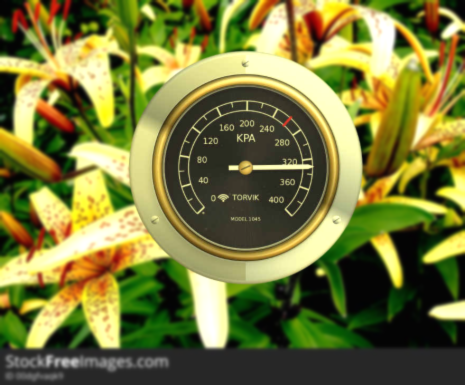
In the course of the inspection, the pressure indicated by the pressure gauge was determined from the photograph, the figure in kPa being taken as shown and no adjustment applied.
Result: 330 kPa
